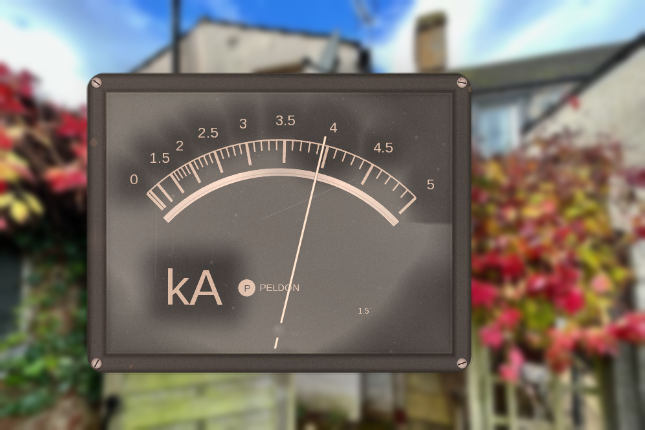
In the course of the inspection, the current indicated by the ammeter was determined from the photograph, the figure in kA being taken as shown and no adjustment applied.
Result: 3.95 kA
